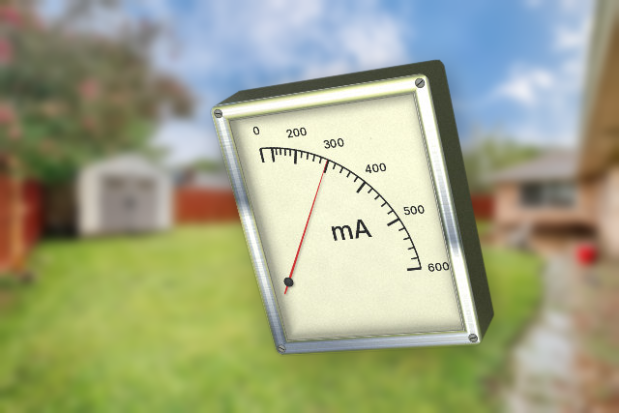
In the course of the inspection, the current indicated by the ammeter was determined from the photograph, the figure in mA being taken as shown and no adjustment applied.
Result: 300 mA
